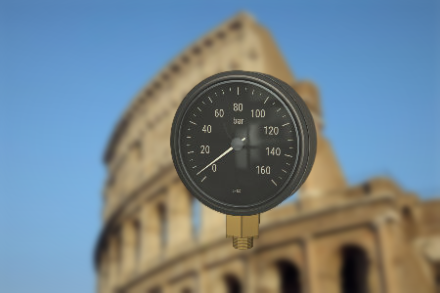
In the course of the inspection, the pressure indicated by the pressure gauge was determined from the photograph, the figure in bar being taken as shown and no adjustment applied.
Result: 5 bar
